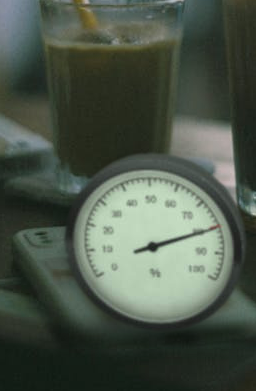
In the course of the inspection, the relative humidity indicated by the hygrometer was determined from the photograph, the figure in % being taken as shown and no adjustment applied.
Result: 80 %
